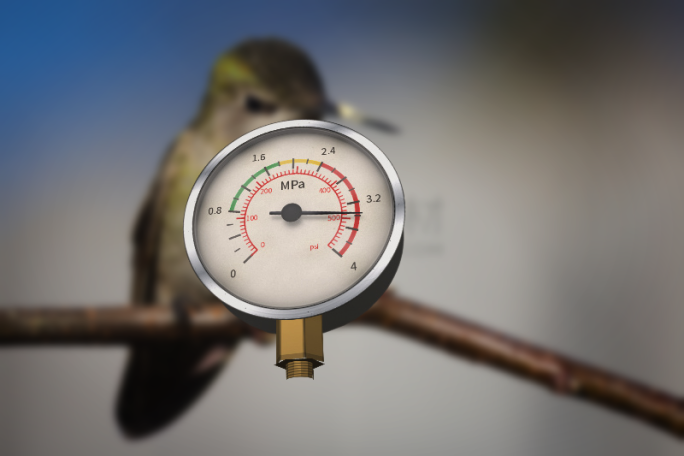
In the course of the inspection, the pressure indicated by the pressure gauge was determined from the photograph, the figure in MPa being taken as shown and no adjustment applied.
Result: 3.4 MPa
